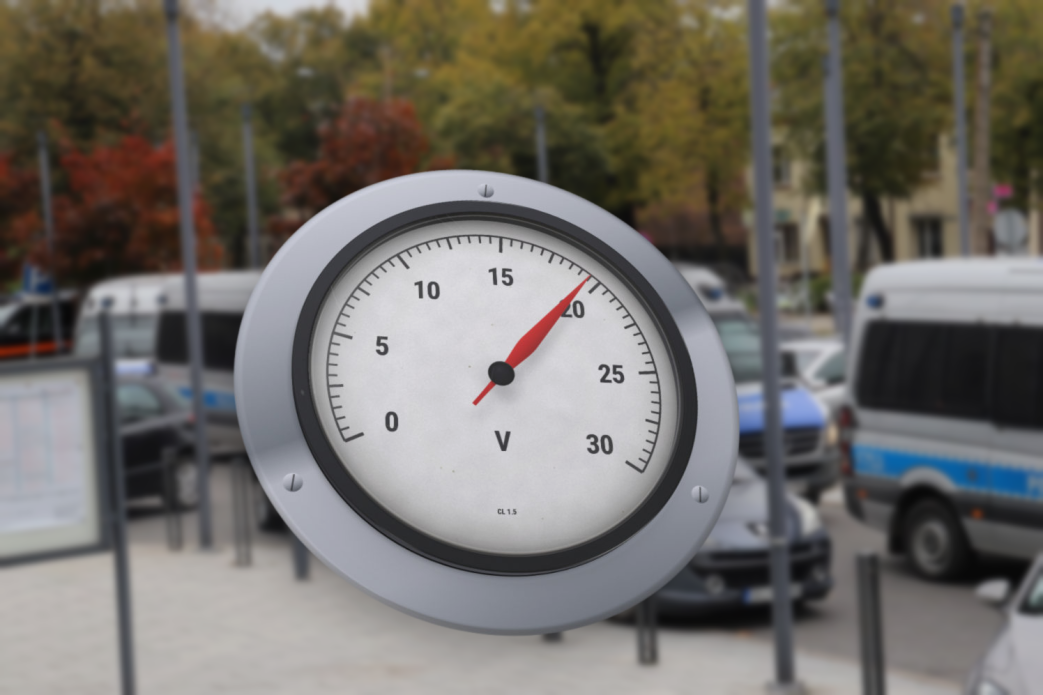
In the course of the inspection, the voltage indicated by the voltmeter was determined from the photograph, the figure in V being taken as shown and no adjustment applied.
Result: 19.5 V
